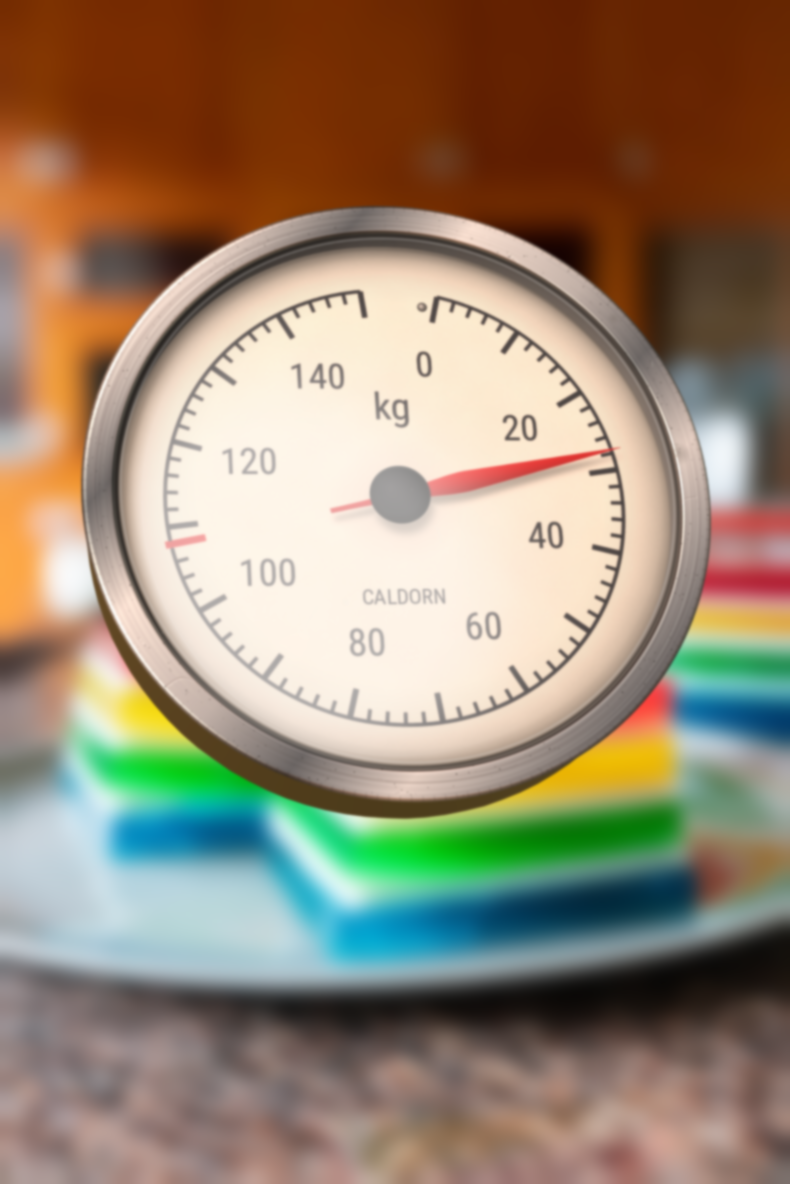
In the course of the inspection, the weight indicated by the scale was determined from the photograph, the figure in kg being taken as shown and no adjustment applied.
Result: 28 kg
